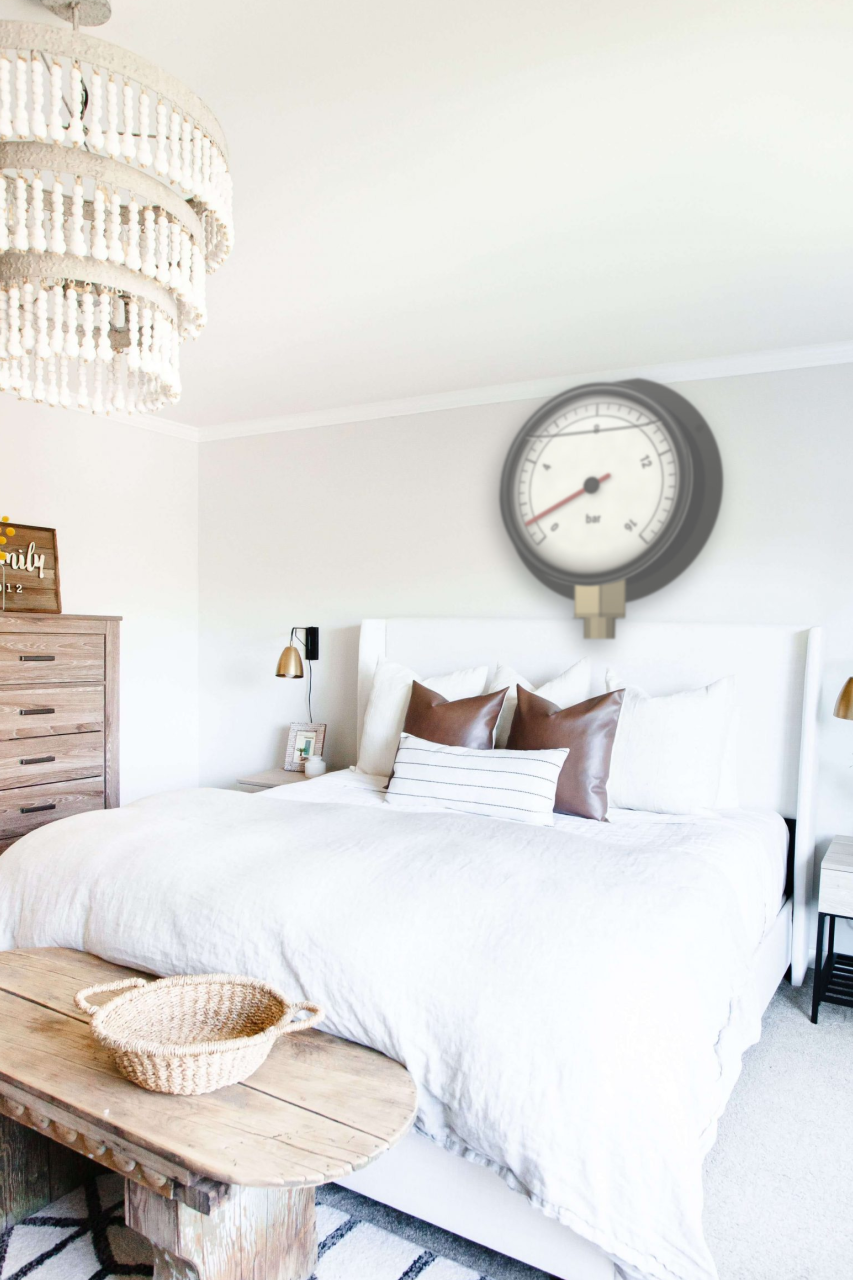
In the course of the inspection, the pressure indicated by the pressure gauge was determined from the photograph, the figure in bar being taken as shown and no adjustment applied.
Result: 1 bar
